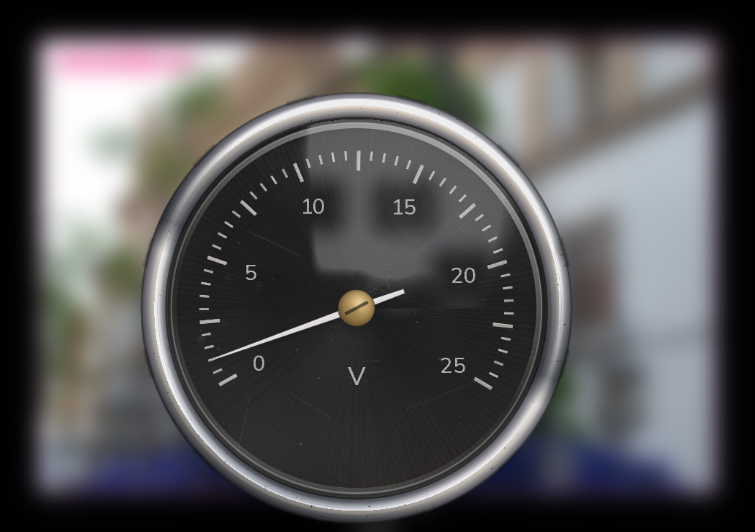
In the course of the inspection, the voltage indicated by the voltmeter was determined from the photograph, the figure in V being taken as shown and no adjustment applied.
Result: 1 V
